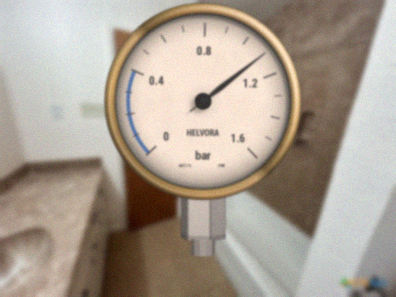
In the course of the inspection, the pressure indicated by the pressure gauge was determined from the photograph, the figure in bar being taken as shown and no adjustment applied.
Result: 1.1 bar
